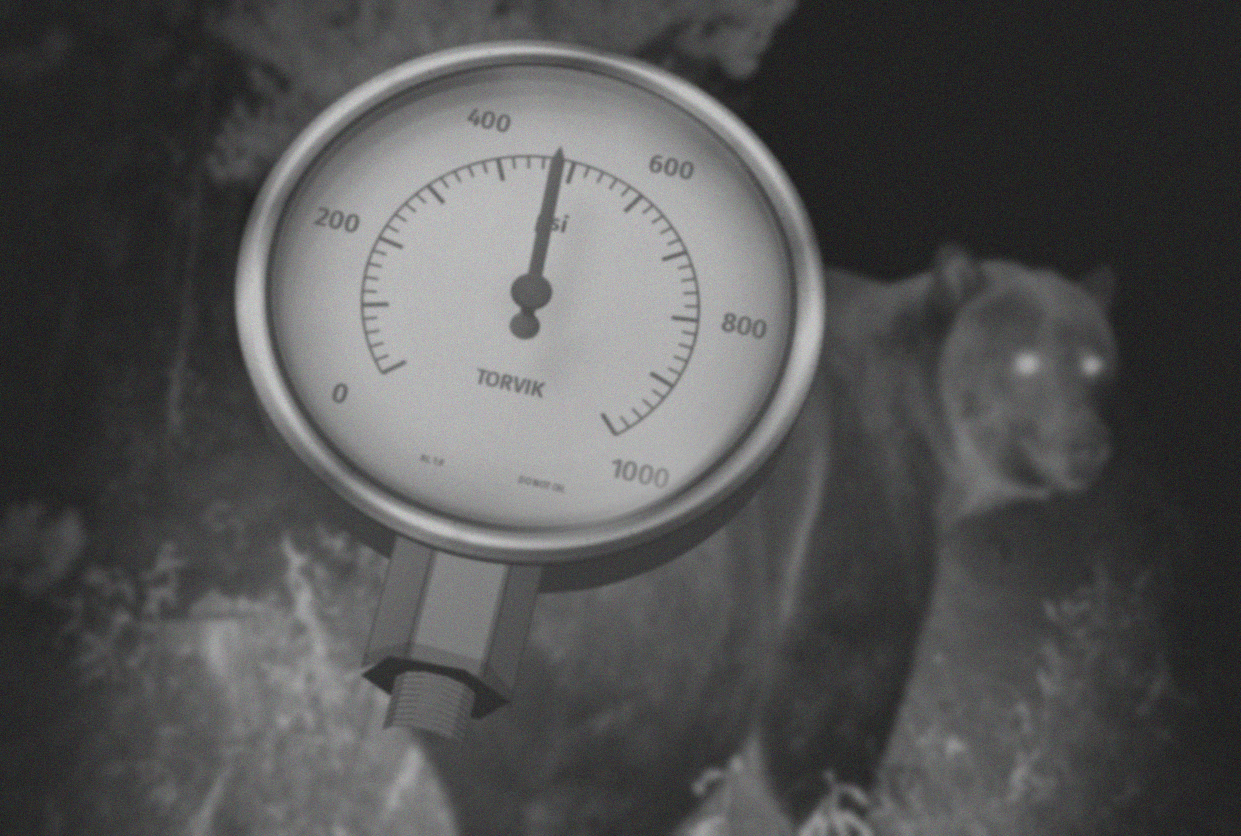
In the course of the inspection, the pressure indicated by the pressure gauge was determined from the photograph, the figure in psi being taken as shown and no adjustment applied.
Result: 480 psi
